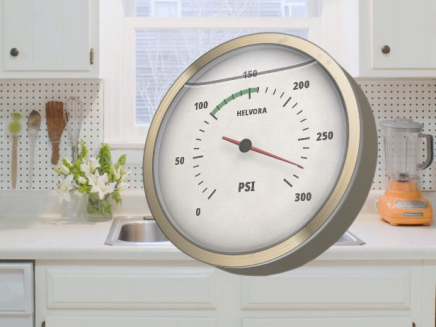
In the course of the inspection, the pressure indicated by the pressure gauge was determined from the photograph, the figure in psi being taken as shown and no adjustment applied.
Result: 280 psi
